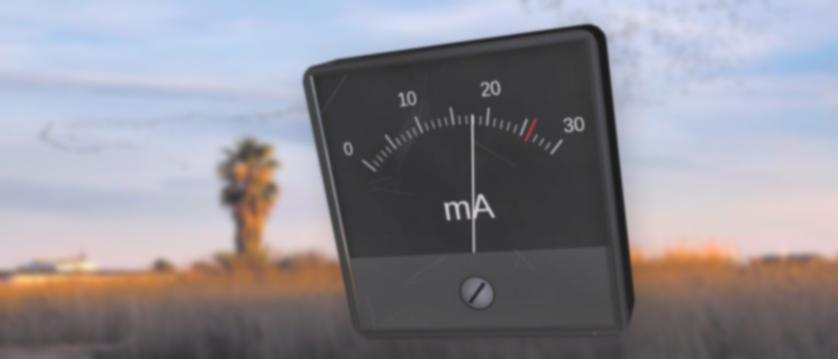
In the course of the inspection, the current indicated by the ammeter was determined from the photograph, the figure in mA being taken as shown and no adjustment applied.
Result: 18 mA
